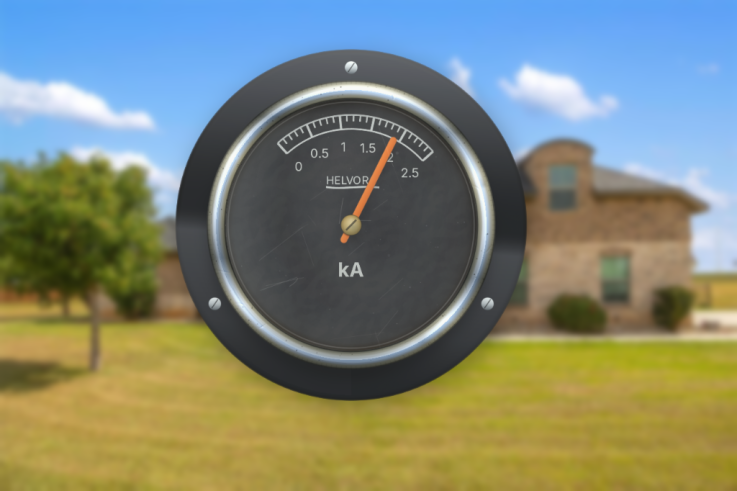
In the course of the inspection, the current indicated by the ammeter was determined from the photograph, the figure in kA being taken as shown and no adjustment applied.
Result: 1.9 kA
